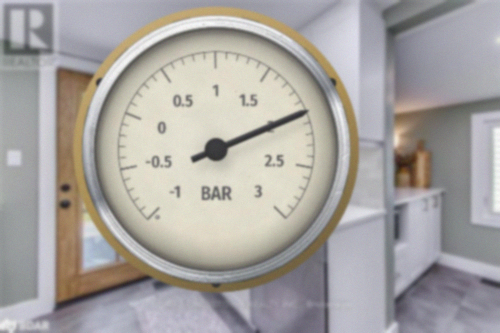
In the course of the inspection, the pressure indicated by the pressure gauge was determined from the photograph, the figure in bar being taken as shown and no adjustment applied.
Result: 2 bar
